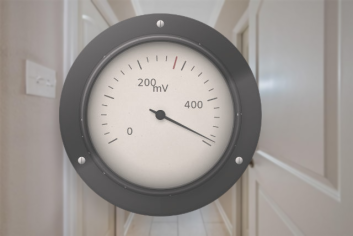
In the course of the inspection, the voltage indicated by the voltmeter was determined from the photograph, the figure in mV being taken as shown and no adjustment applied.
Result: 490 mV
